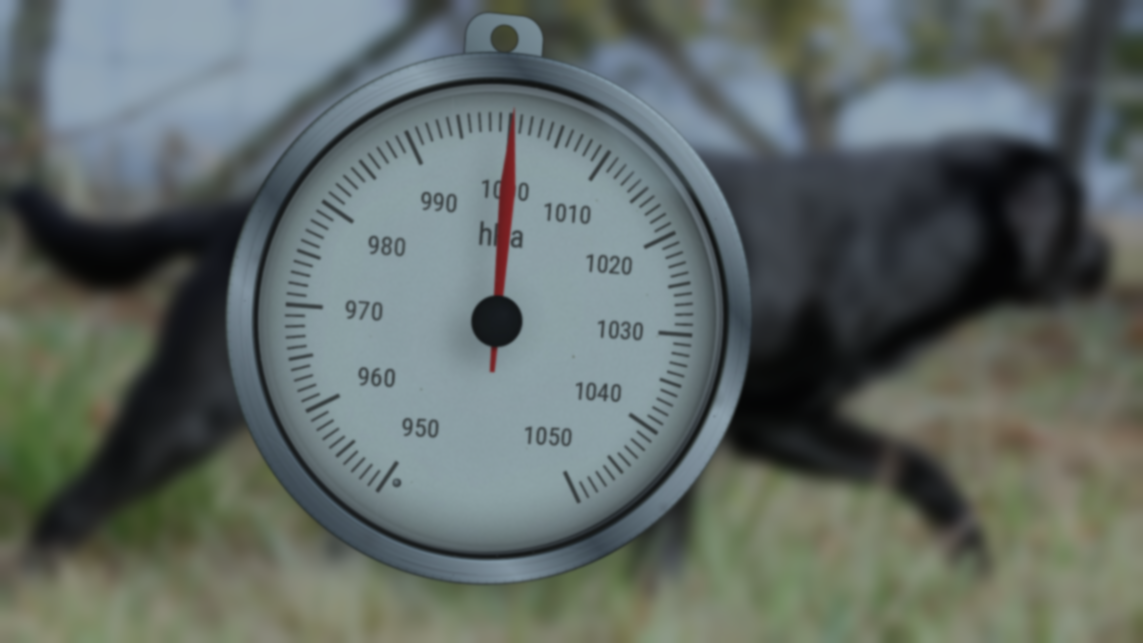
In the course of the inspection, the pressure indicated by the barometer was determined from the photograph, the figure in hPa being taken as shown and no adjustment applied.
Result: 1000 hPa
